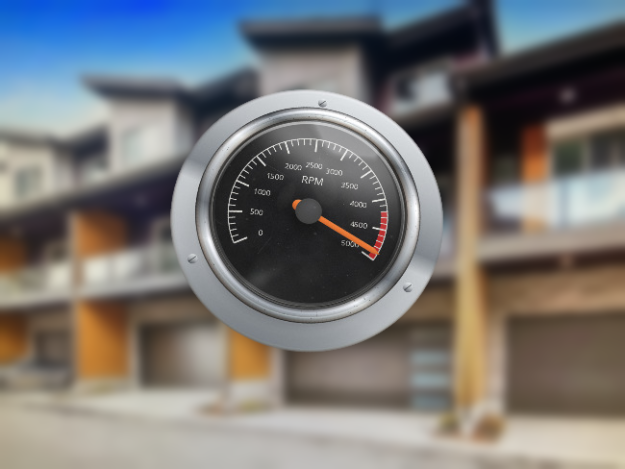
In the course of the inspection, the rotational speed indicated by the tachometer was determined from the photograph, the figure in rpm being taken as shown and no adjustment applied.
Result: 4900 rpm
